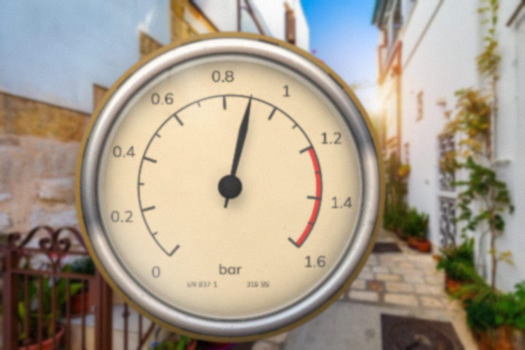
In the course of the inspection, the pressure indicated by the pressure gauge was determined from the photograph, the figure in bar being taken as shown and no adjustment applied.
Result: 0.9 bar
